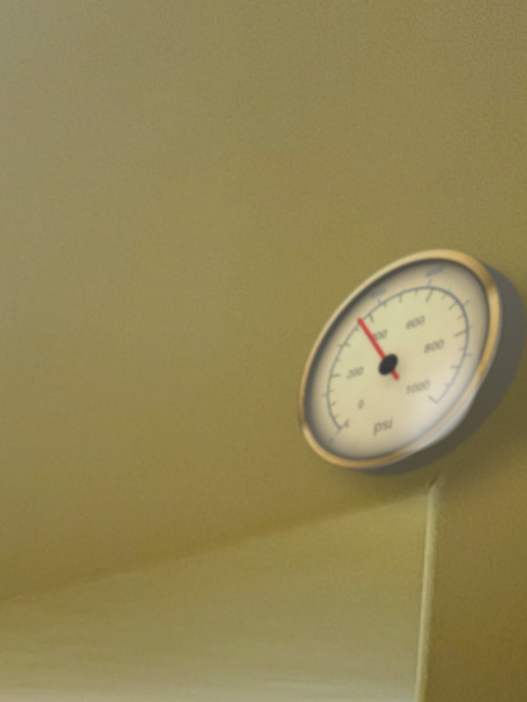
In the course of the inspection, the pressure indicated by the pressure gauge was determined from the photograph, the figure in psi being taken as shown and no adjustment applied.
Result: 375 psi
